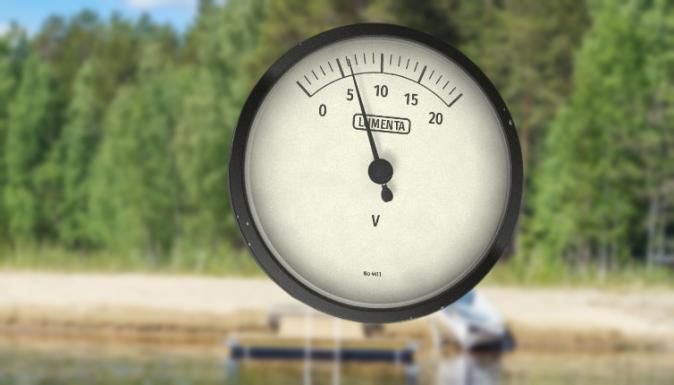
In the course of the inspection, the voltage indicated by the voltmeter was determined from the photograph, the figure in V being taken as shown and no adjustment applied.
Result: 6 V
